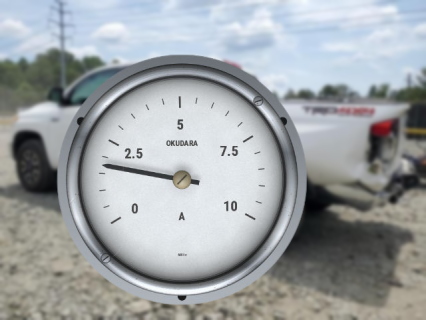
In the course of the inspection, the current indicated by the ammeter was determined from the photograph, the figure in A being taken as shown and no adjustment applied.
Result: 1.75 A
